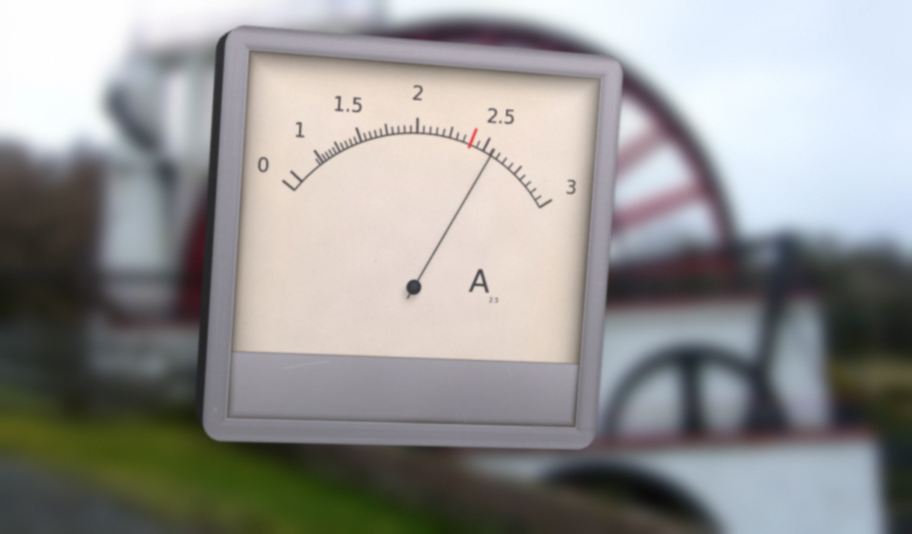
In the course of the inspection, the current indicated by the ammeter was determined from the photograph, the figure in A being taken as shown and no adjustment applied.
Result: 2.55 A
